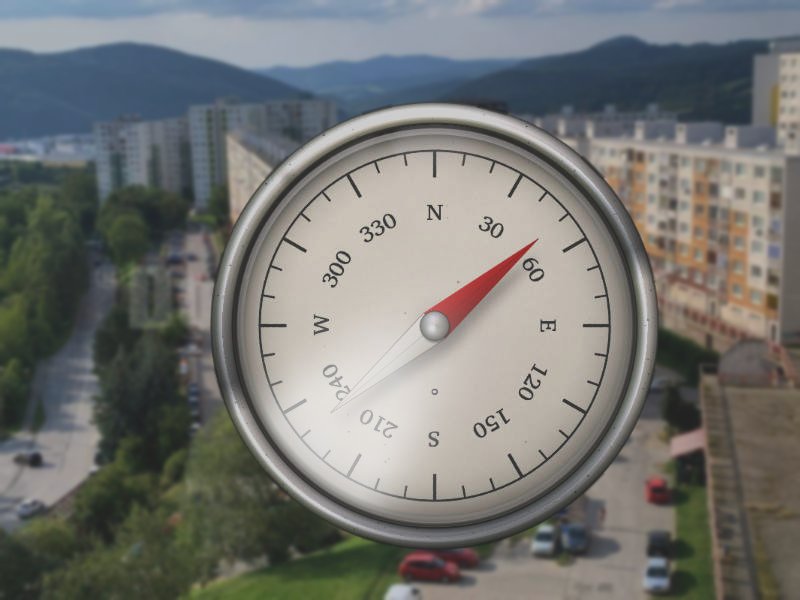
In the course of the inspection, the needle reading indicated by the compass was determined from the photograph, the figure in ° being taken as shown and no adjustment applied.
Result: 50 °
